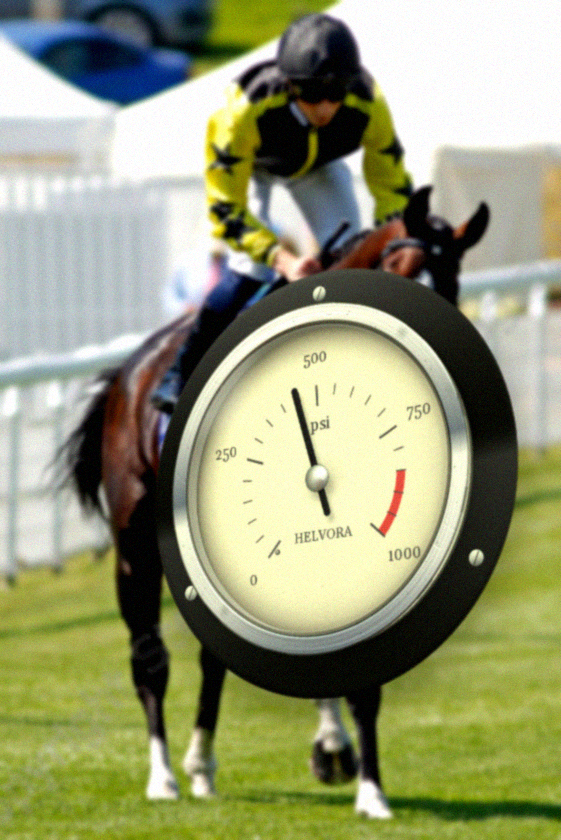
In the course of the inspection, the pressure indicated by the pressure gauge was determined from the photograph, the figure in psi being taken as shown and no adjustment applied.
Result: 450 psi
